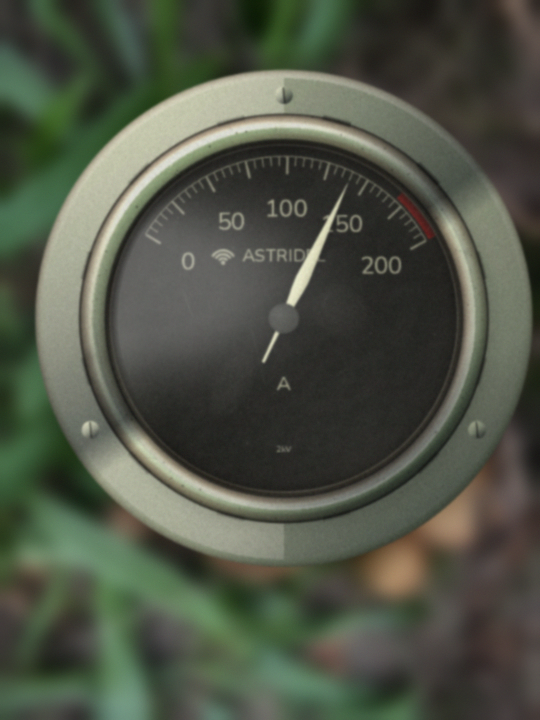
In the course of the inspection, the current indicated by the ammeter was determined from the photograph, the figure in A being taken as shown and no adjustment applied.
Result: 140 A
